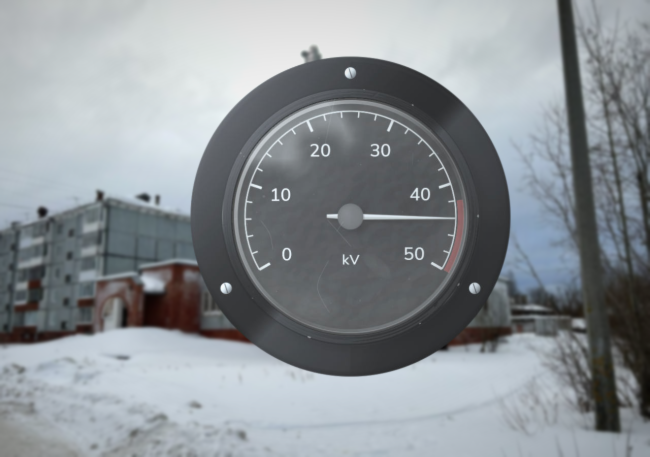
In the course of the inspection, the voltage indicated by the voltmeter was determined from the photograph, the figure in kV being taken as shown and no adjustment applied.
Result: 44 kV
